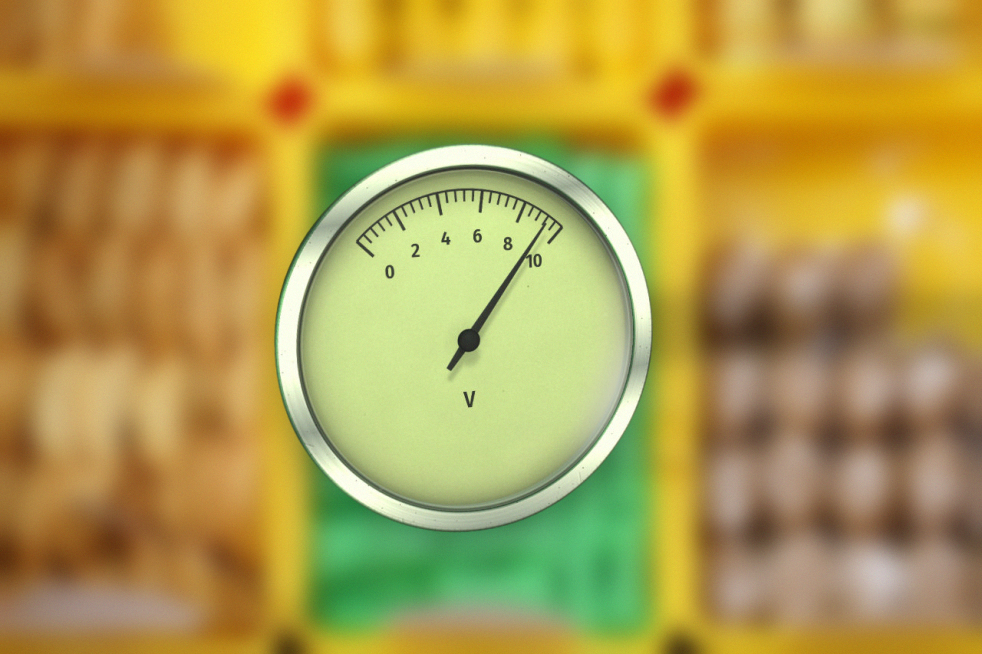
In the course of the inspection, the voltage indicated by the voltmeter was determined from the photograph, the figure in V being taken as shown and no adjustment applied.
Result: 9.2 V
